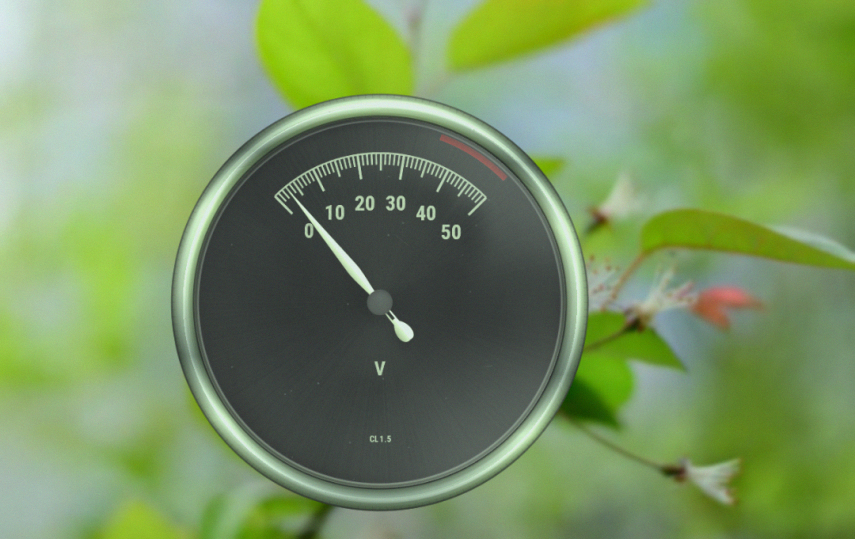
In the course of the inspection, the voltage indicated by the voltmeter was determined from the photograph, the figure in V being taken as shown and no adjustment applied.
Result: 3 V
